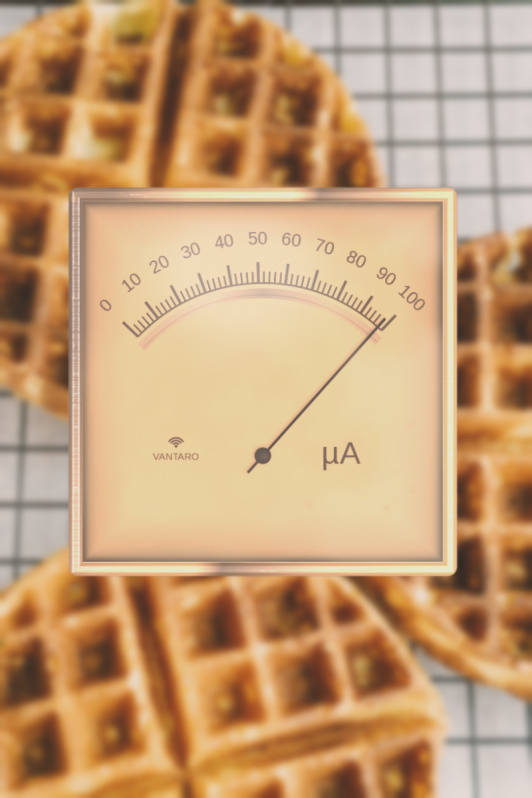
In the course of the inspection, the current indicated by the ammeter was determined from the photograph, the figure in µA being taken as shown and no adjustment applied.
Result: 98 µA
